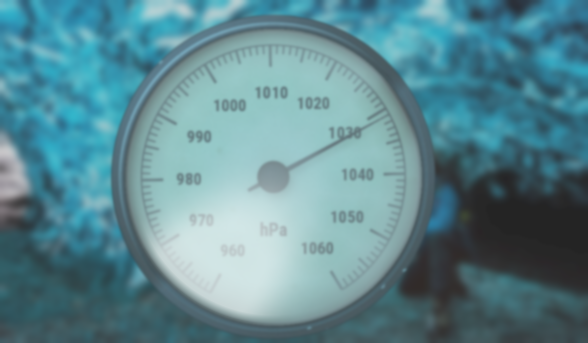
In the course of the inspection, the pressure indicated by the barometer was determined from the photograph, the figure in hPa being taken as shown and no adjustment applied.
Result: 1031 hPa
